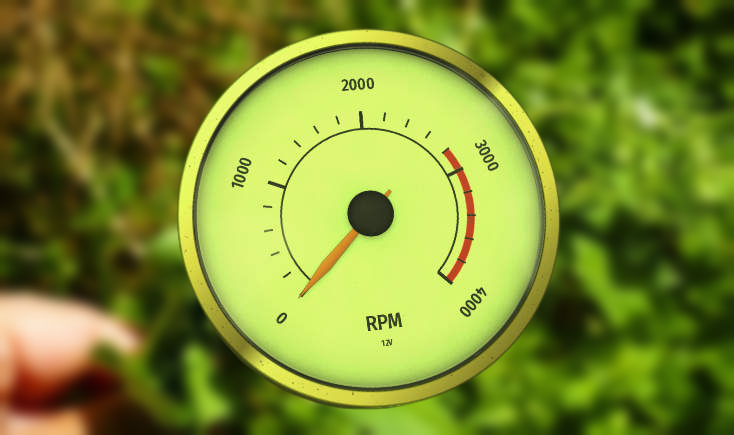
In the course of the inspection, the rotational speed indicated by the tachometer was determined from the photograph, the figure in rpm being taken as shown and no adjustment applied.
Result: 0 rpm
